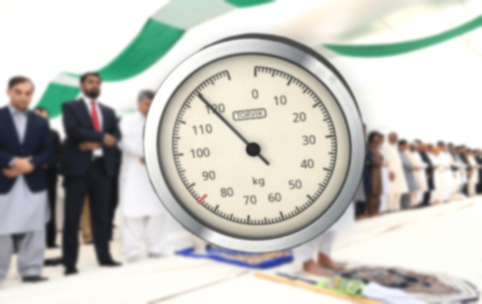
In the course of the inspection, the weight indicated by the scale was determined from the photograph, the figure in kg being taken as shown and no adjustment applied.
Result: 120 kg
